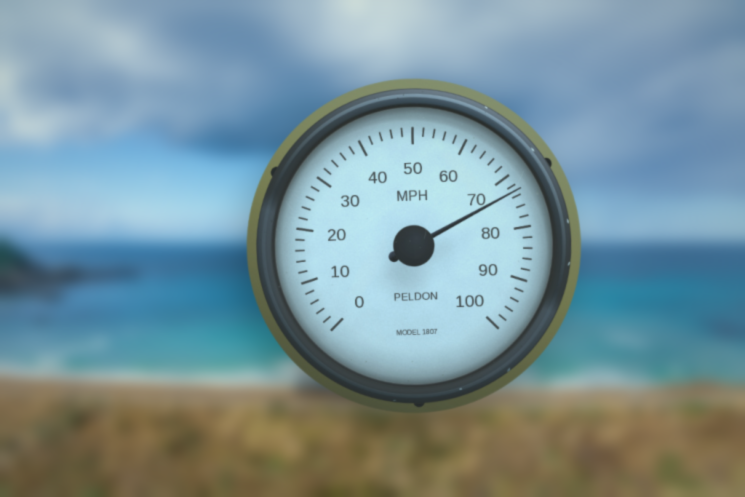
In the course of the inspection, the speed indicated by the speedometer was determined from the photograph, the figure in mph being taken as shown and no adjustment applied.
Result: 73 mph
